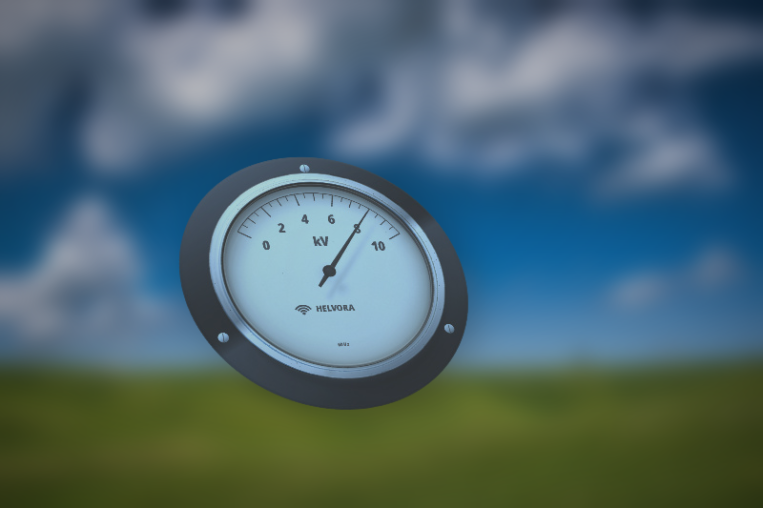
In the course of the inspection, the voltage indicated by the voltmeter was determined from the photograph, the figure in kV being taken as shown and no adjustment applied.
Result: 8 kV
